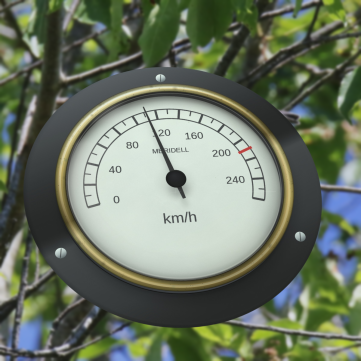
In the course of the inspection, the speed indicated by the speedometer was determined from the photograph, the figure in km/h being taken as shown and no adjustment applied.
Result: 110 km/h
